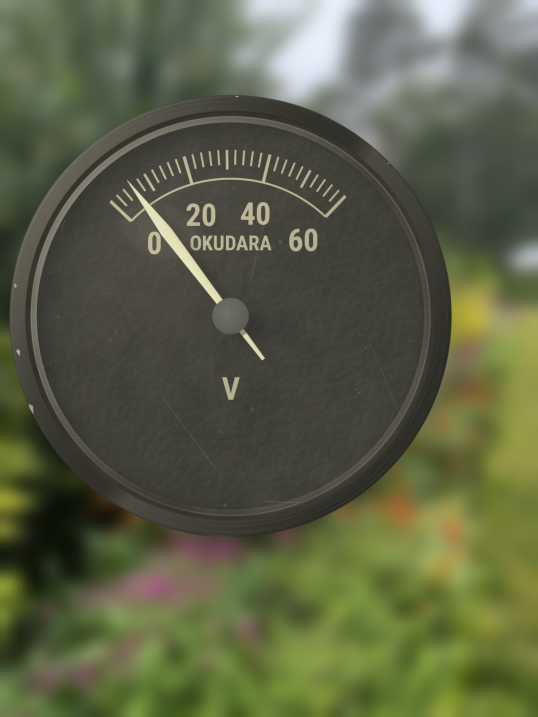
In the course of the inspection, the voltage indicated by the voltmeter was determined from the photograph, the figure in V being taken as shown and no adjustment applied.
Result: 6 V
